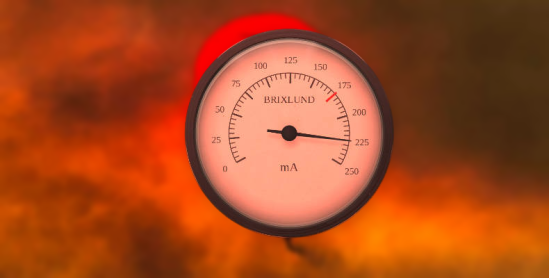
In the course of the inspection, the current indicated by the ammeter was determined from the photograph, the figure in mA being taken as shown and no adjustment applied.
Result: 225 mA
